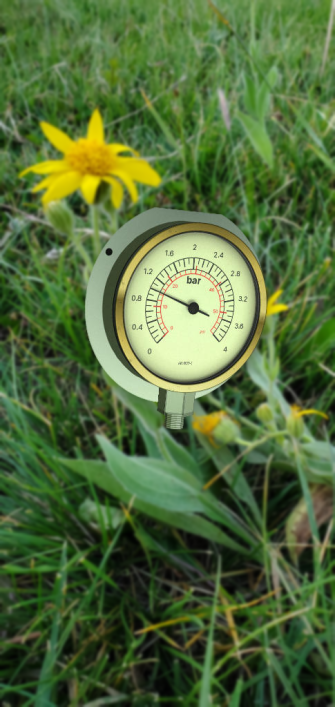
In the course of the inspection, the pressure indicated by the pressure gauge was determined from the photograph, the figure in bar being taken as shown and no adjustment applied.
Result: 1 bar
